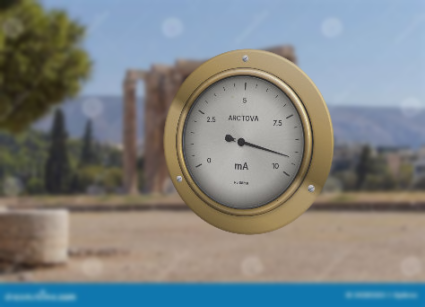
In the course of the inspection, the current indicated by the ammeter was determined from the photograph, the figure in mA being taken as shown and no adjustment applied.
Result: 9.25 mA
